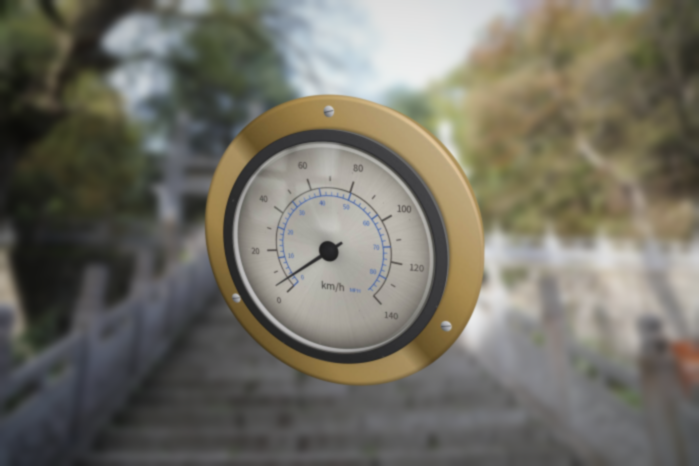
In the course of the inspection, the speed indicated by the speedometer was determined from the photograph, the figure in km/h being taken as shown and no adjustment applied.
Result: 5 km/h
